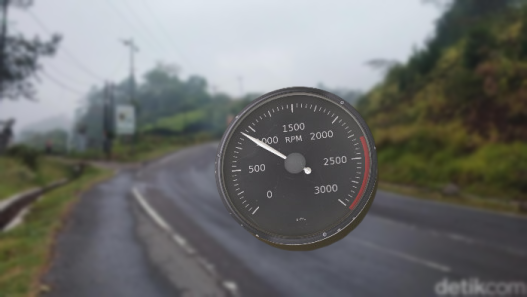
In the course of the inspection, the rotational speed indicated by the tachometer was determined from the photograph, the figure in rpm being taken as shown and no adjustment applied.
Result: 900 rpm
